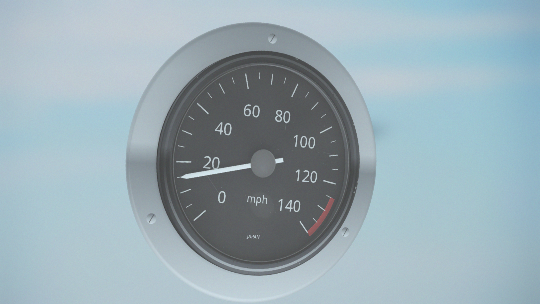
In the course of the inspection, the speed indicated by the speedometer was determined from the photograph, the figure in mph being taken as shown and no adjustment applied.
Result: 15 mph
